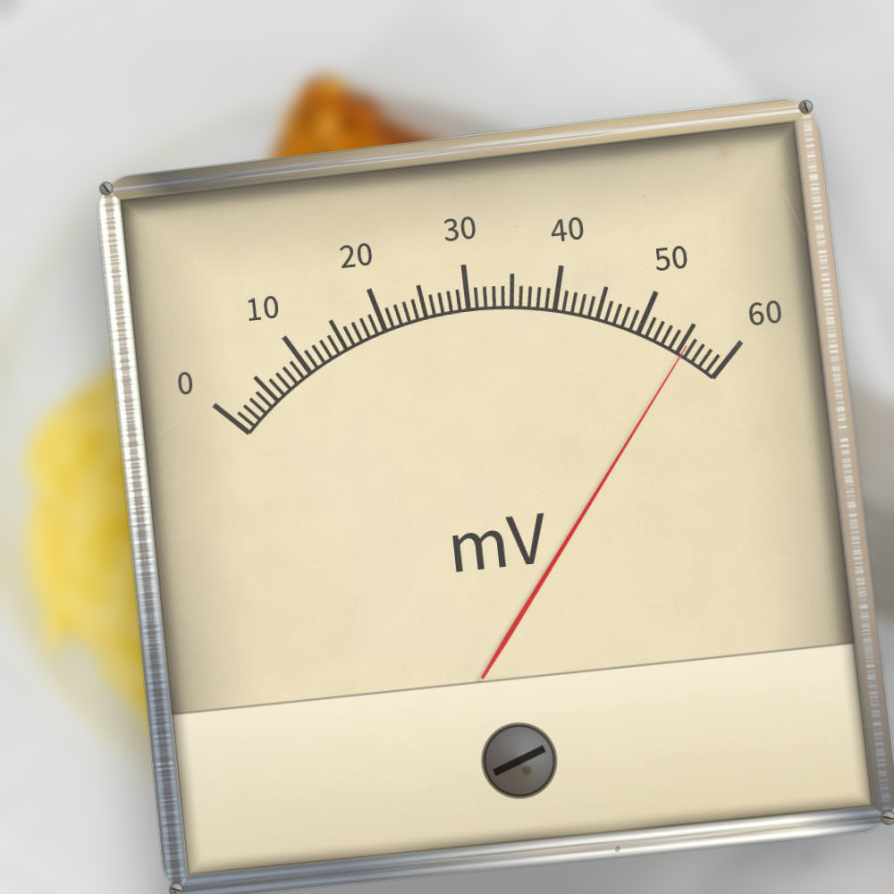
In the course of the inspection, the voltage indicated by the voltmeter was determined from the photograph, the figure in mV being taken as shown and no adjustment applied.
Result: 55.5 mV
